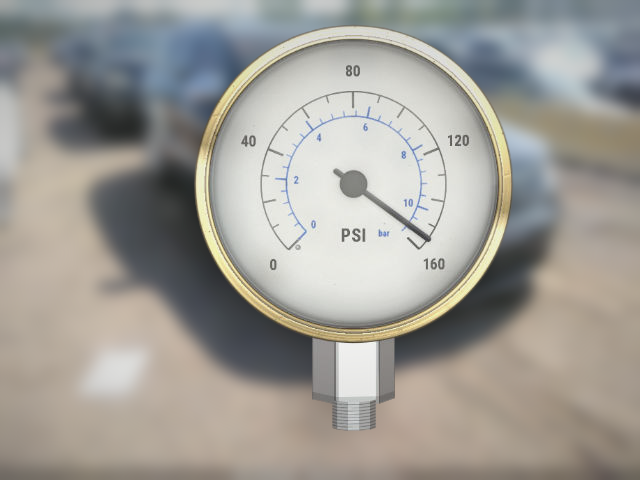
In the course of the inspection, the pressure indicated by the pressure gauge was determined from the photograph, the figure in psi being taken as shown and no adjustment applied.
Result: 155 psi
